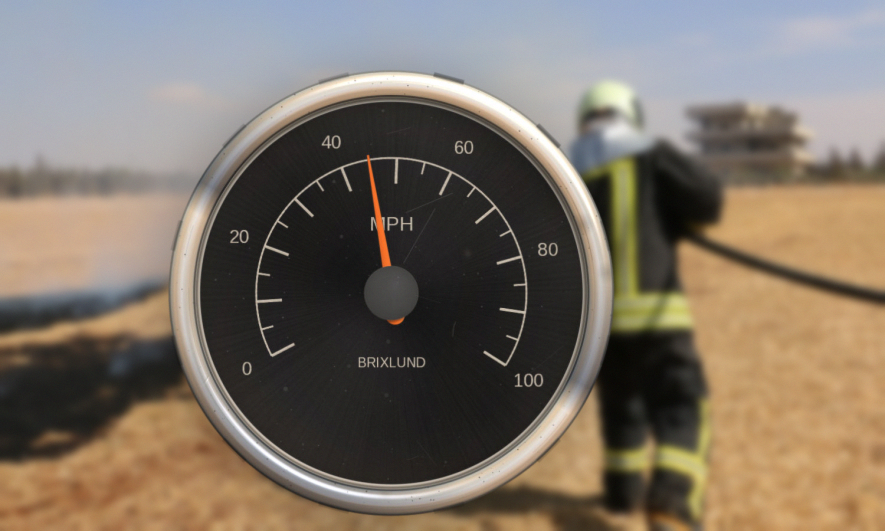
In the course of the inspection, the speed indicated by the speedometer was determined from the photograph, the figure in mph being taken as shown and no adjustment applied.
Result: 45 mph
